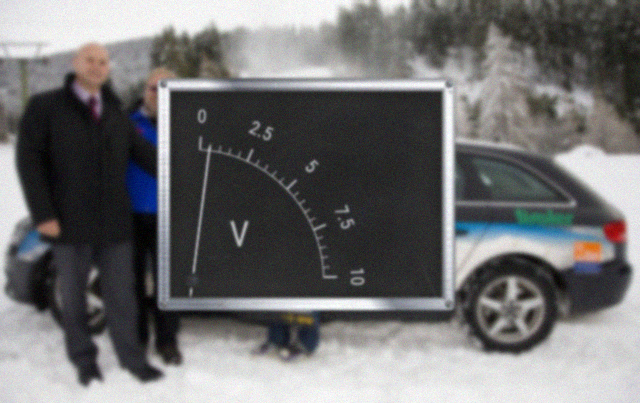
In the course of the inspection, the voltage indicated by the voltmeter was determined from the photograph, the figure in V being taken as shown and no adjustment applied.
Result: 0.5 V
